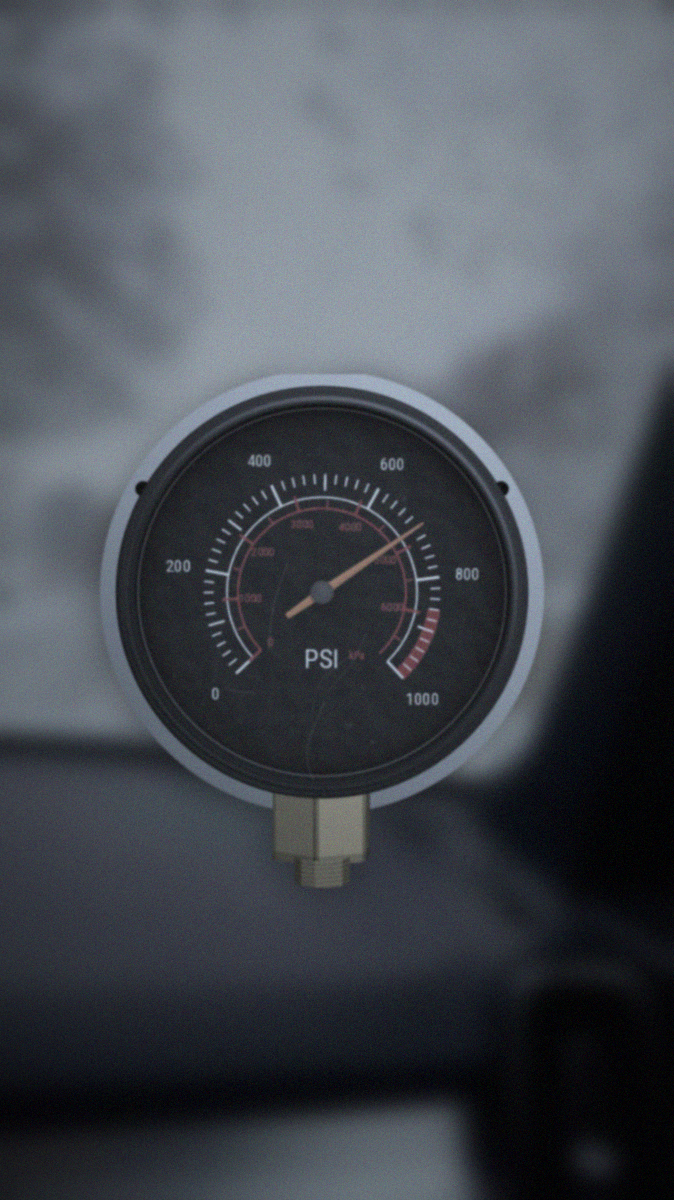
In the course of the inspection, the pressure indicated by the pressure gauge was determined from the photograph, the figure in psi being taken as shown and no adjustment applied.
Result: 700 psi
